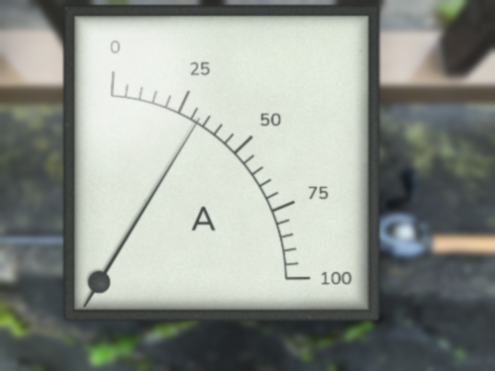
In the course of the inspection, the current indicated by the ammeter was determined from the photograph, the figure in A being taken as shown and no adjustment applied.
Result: 32.5 A
